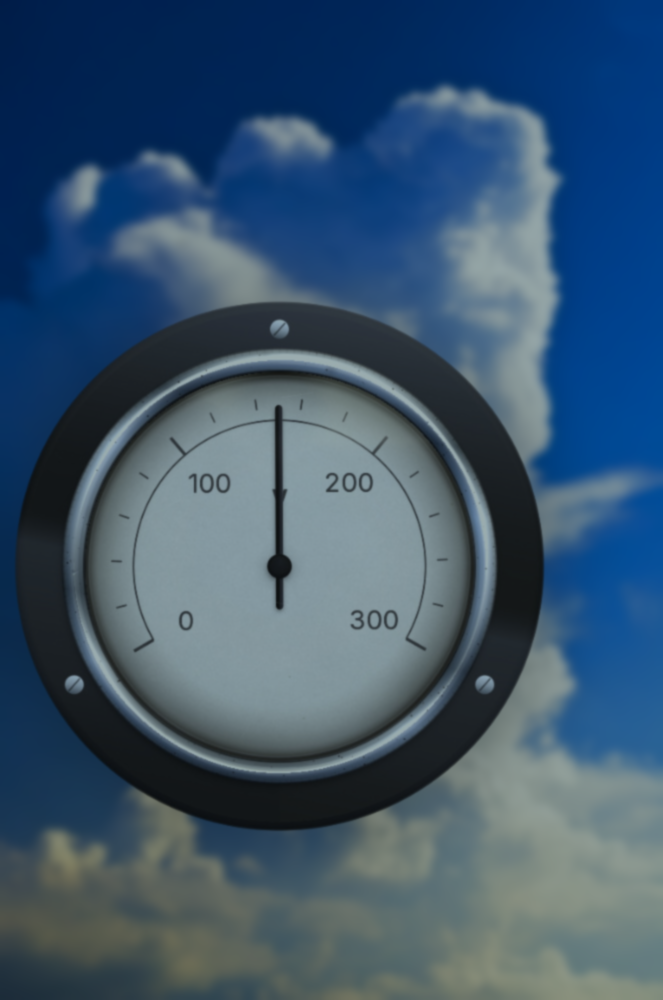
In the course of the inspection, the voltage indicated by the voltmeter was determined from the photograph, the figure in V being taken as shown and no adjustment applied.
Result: 150 V
